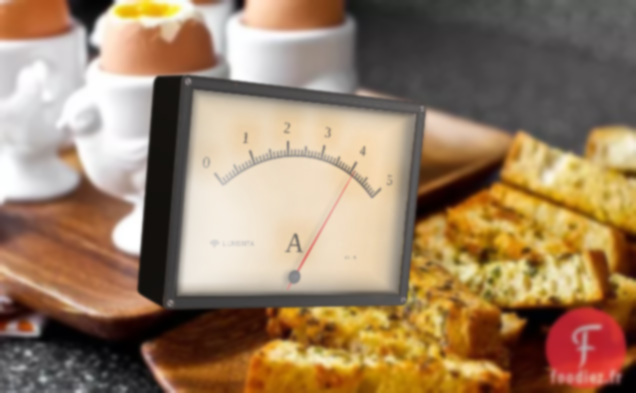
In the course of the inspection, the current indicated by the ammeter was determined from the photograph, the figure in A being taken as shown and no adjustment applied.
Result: 4 A
